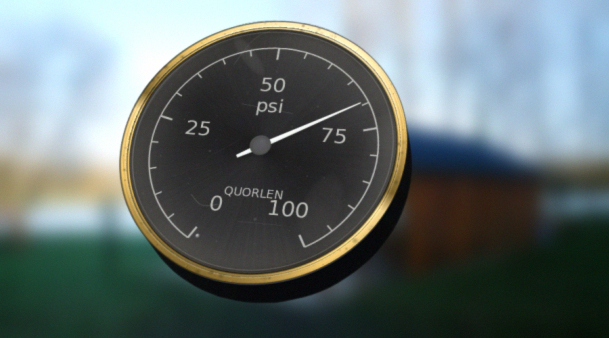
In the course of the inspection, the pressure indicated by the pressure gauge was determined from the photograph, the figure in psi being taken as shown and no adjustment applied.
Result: 70 psi
